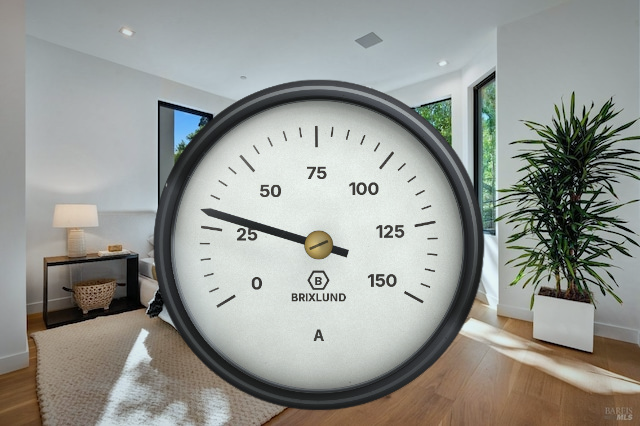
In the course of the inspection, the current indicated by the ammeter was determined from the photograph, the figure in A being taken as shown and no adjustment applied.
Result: 30 A
